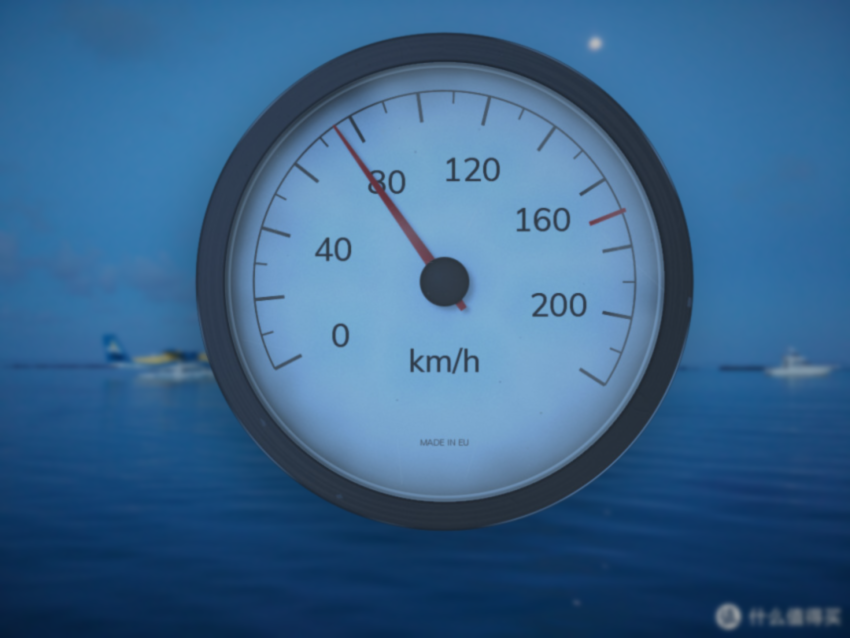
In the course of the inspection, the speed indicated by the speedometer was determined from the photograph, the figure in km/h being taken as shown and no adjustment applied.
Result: 75 km/h
